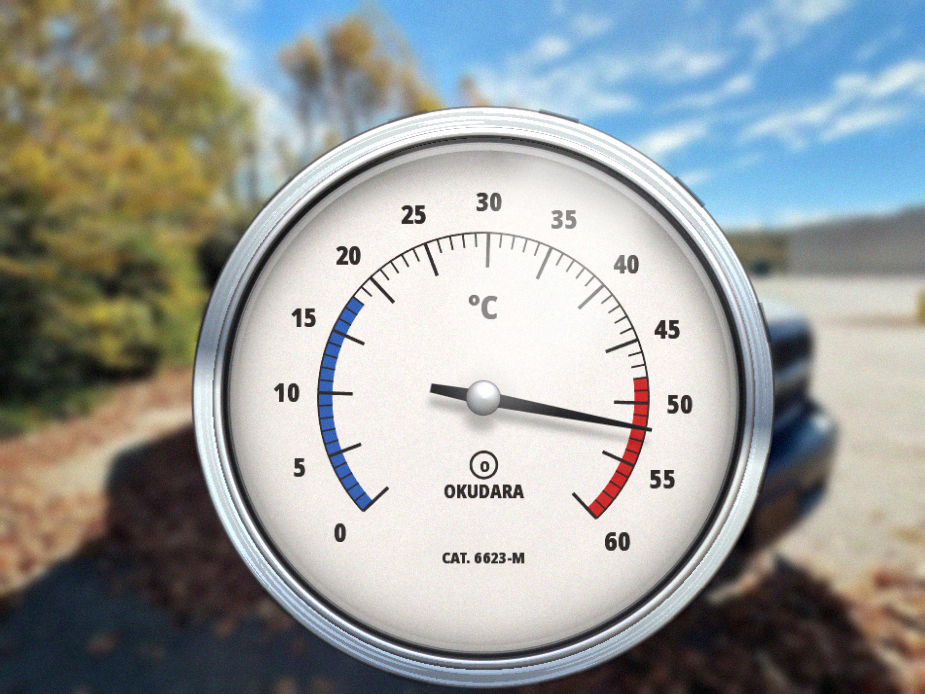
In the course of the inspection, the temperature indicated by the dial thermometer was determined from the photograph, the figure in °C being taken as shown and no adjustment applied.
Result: 52 °C
